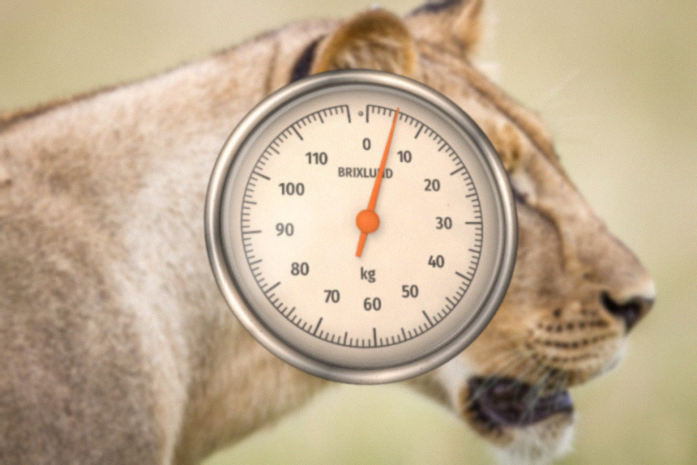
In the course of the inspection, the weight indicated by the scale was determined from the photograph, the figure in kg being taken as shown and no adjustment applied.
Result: 5 kg
